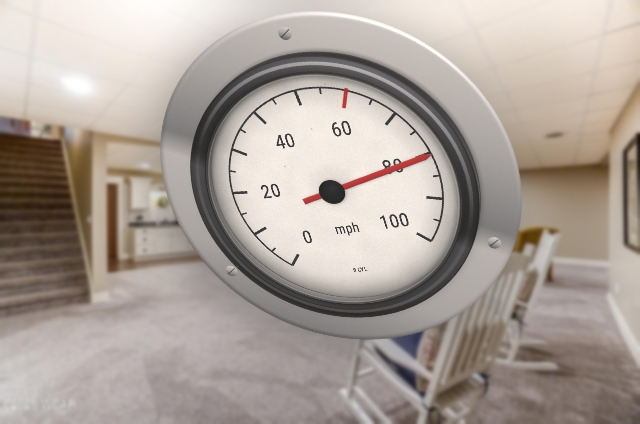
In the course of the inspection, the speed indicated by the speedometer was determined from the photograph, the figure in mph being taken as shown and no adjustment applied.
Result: 80 mph
